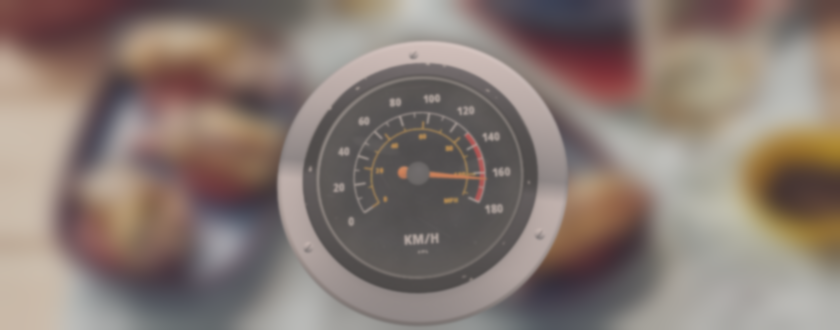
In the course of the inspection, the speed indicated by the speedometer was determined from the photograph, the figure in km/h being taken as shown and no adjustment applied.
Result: 165 km/h
